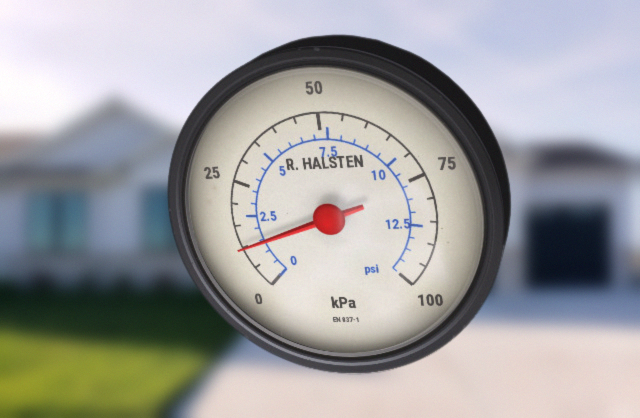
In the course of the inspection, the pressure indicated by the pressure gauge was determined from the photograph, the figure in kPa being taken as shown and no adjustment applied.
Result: 10 kPa
